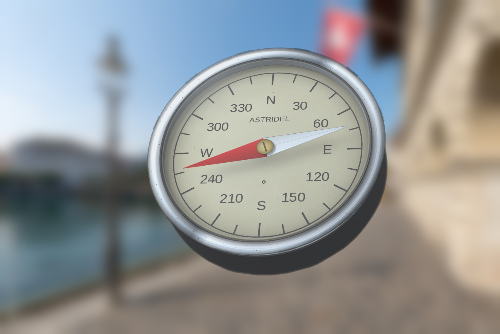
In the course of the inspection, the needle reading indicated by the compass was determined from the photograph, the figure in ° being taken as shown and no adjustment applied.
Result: 255 °
